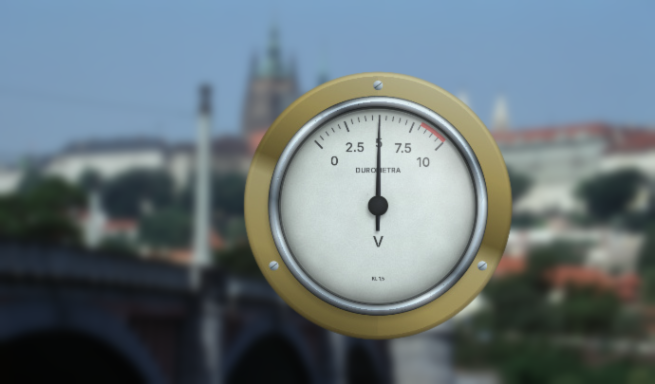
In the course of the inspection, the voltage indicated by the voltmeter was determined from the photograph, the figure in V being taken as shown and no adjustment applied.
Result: 5 V
